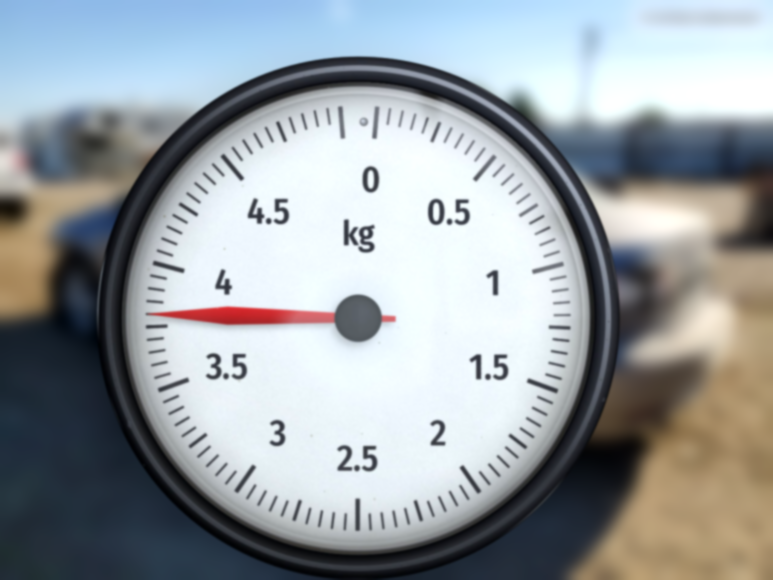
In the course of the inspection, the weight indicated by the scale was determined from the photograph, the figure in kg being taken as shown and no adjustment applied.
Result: 3.8 kg
